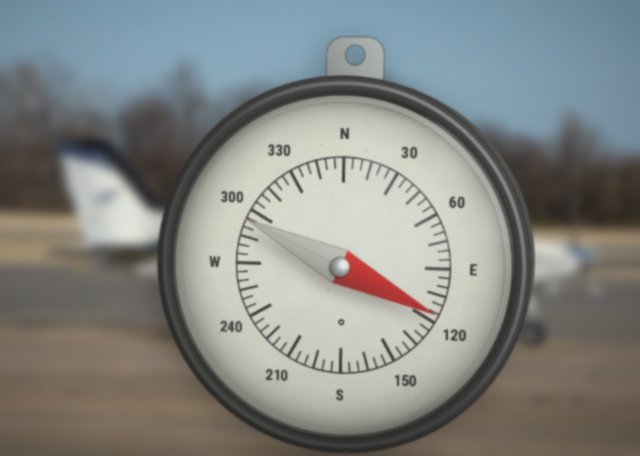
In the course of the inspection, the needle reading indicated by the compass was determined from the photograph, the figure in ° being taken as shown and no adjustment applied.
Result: 115 °
